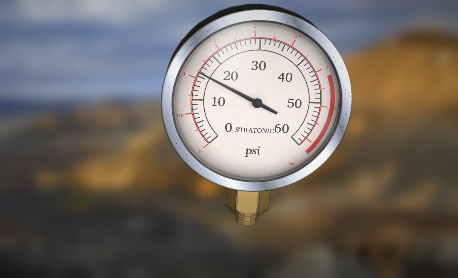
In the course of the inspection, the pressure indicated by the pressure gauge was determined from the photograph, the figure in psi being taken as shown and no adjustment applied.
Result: 16 psi
